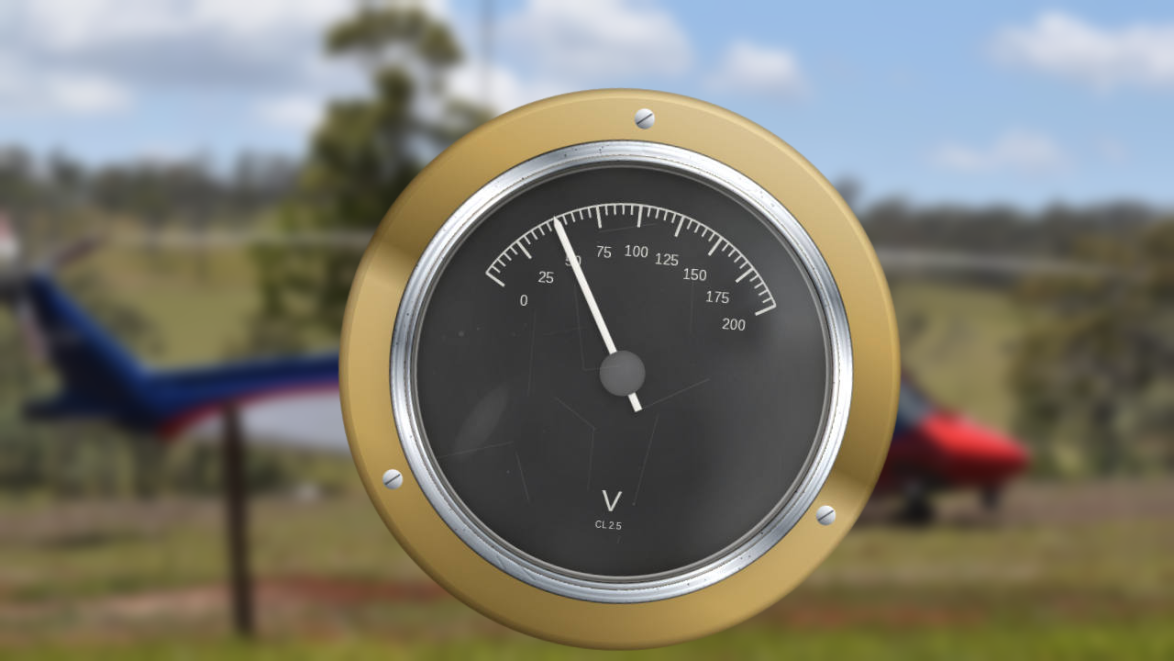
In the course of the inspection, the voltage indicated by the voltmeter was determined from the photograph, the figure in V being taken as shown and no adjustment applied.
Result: 50 V
